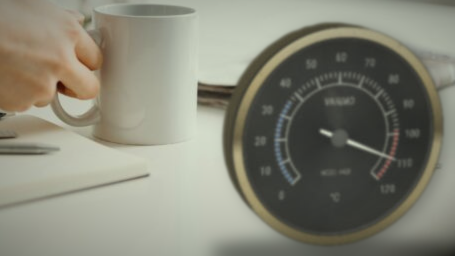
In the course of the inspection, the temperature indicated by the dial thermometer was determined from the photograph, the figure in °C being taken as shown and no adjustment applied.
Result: 110 °C
